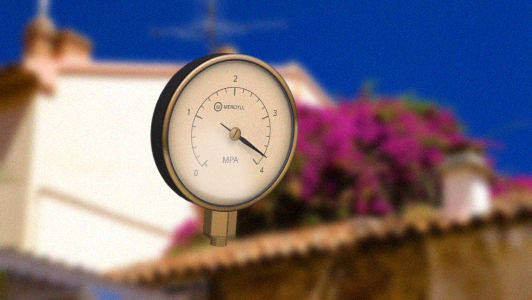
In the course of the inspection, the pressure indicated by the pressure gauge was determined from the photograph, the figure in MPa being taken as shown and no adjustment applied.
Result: 3.8 MPa
